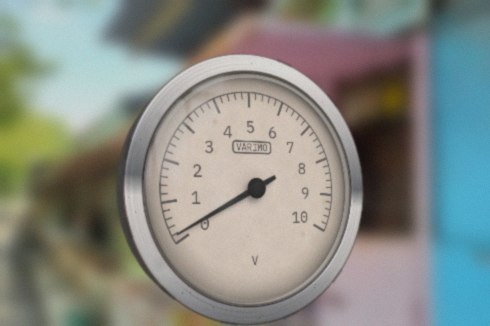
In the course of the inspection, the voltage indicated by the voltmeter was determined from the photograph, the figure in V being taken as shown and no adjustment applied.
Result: 0.2 V
